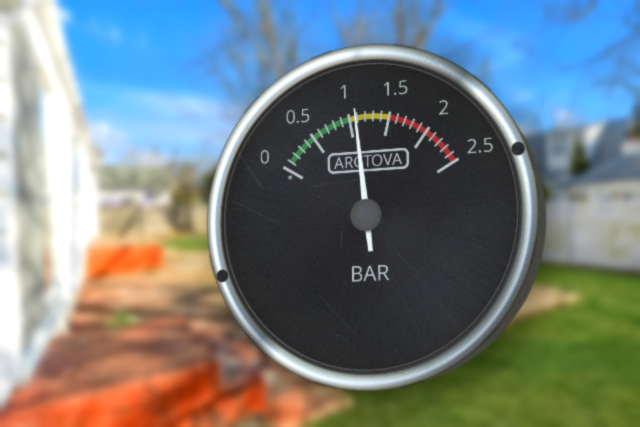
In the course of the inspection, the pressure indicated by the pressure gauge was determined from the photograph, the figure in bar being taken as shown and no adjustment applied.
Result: 1.1 bar
